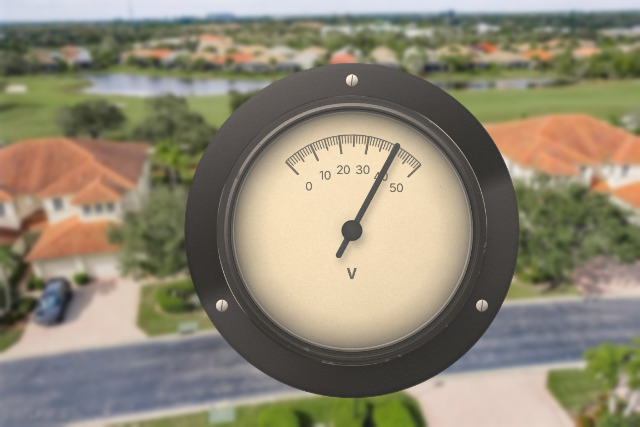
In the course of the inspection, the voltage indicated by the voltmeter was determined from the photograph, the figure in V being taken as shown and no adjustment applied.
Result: 40 V
